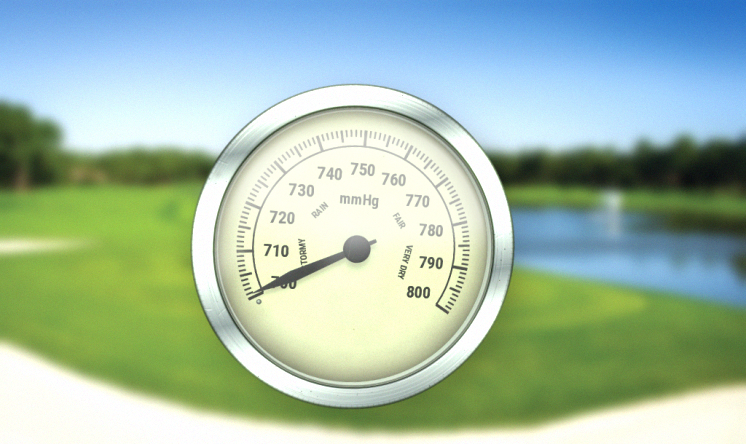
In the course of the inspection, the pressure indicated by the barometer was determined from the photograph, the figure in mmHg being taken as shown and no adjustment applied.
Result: 701 mmHg
